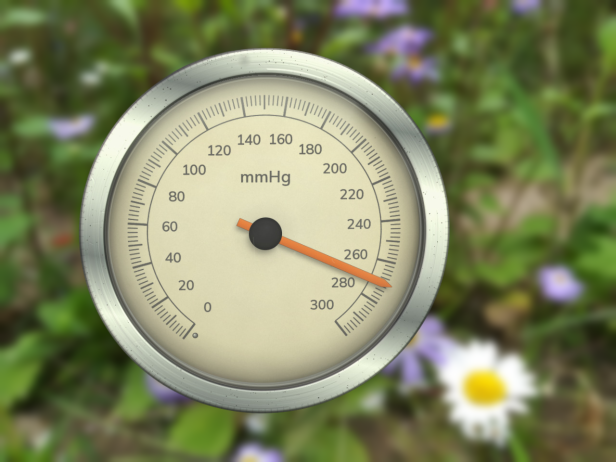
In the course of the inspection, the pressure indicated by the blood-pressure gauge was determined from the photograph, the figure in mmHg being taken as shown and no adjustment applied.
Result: 270 mmHg
